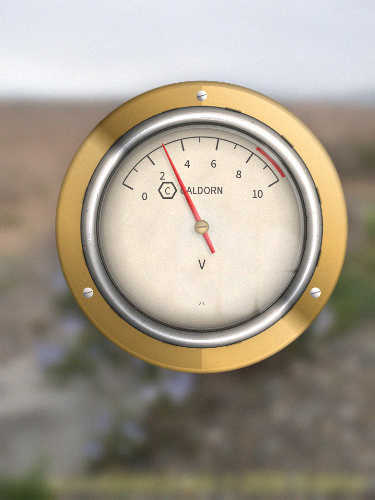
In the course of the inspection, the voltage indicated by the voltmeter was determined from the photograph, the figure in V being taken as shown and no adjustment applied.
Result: 3 V
